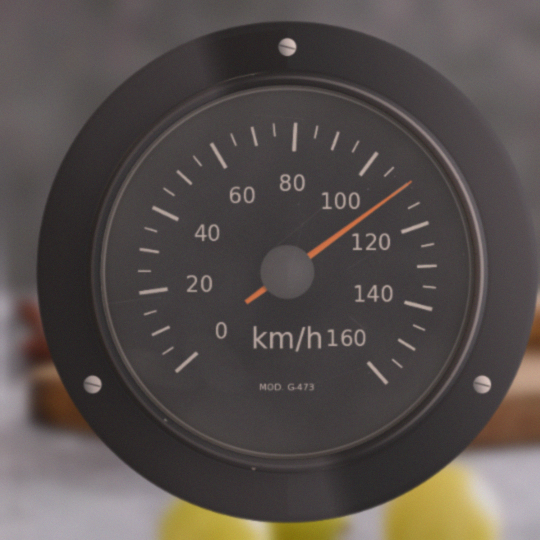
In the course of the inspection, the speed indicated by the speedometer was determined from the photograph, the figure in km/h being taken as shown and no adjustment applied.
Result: 110 km/h
